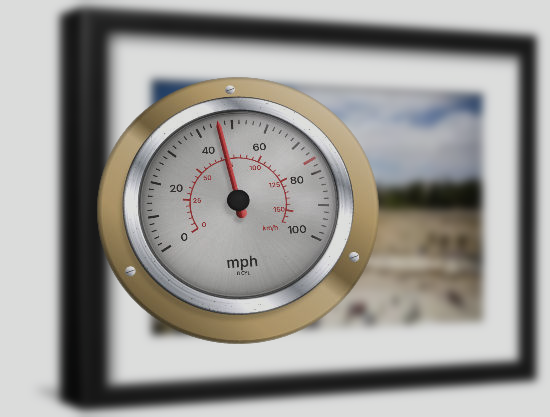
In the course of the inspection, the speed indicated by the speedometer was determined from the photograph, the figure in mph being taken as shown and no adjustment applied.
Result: 46 mph
